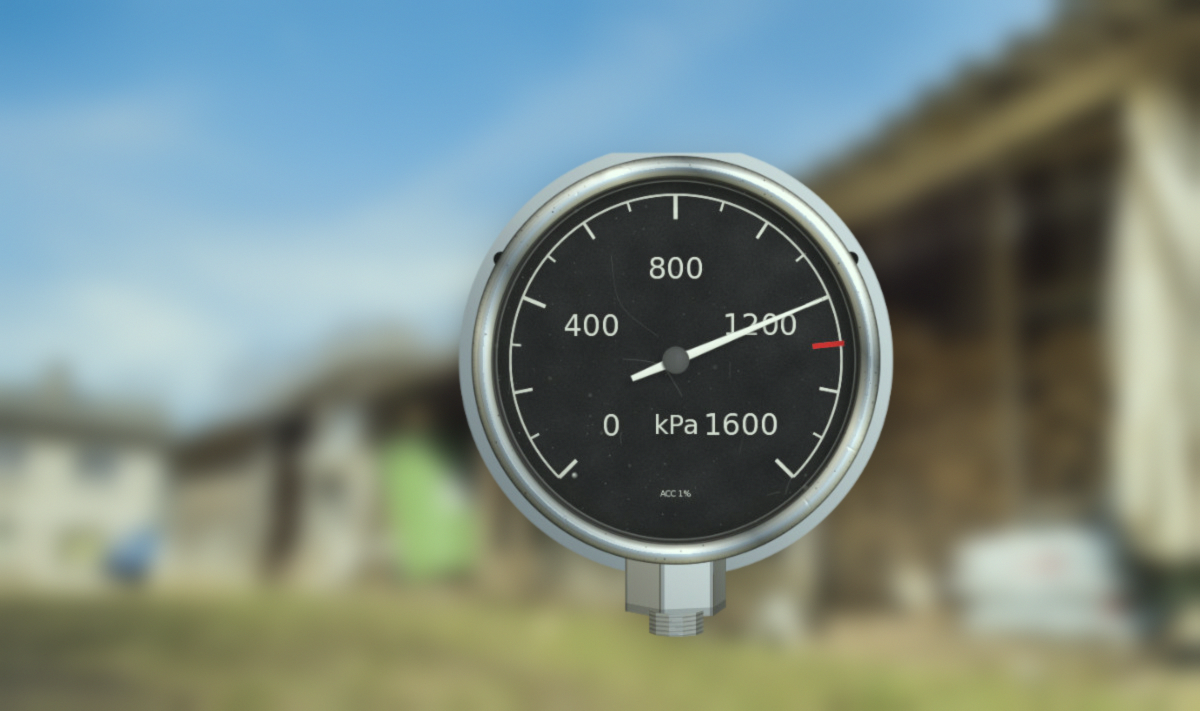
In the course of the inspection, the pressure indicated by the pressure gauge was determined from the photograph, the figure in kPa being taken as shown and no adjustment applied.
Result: 1200 kPa
